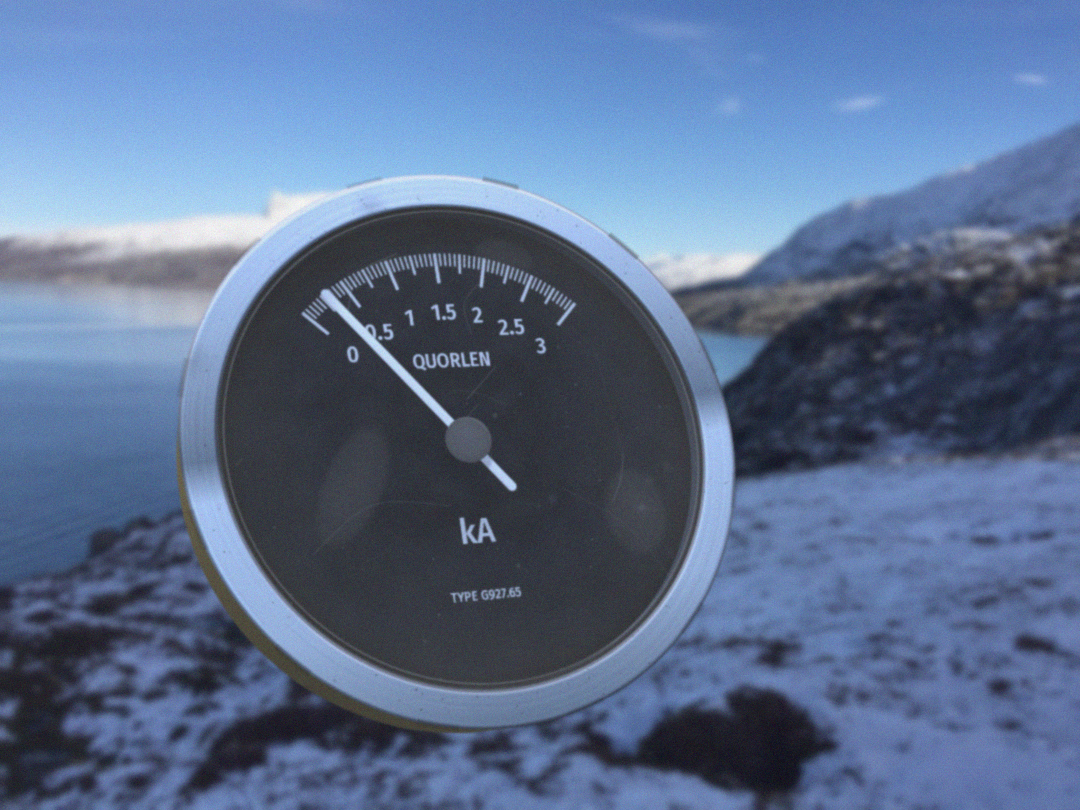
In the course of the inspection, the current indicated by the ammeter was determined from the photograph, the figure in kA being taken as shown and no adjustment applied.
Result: 0.25 kA
